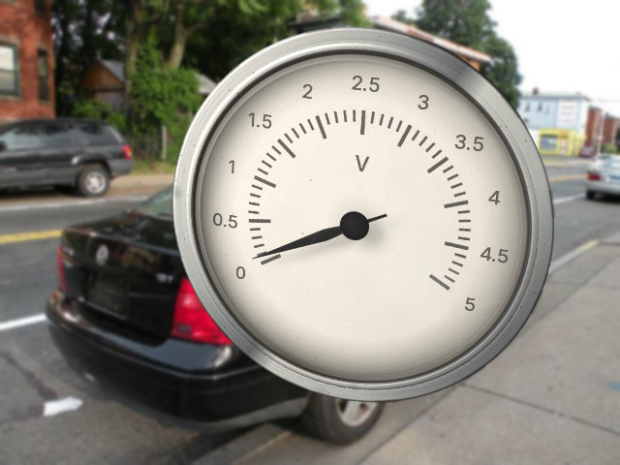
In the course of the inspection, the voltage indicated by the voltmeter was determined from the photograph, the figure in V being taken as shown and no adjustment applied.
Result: 0.1 V
